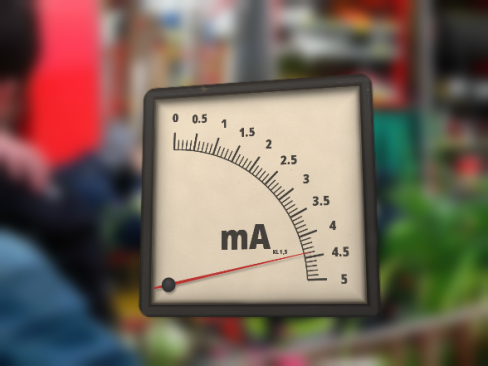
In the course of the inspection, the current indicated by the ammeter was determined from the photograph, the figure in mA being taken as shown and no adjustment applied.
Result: 4.4 mA
